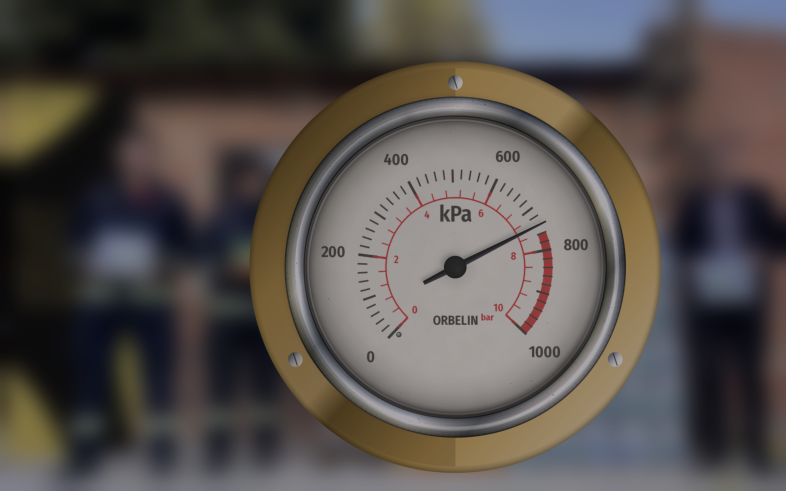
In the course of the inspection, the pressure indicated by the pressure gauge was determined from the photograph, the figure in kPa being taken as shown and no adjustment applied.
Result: 740 kPa
